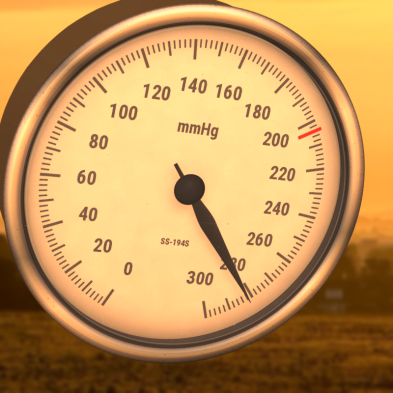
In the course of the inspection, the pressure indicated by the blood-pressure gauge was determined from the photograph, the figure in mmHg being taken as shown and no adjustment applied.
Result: 282 mmHg
